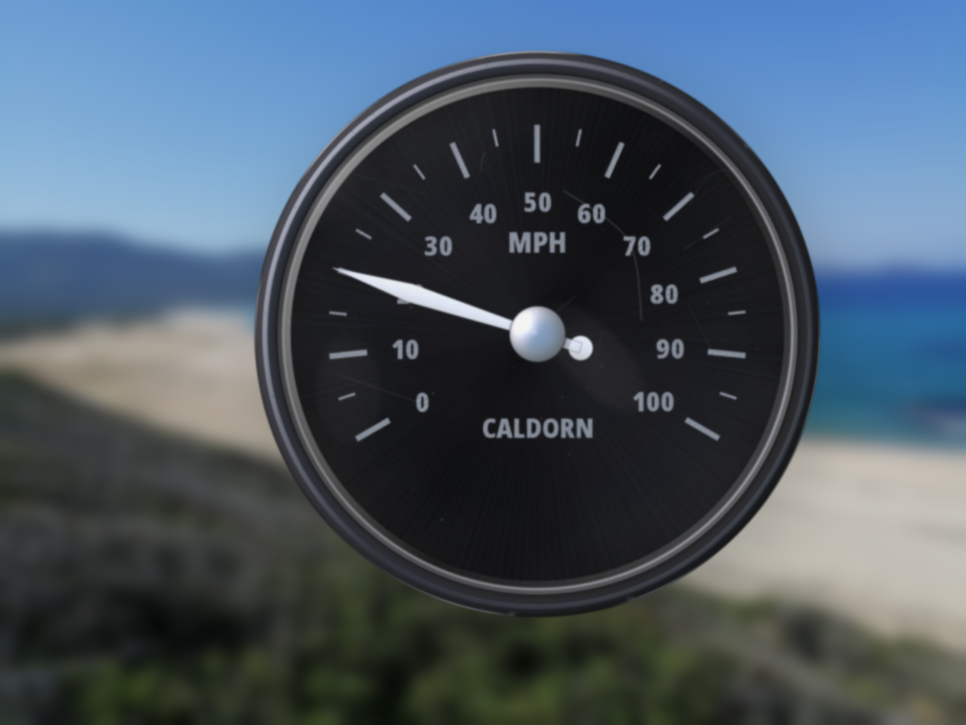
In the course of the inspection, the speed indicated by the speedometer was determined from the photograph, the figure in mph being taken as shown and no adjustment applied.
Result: 20 mph
